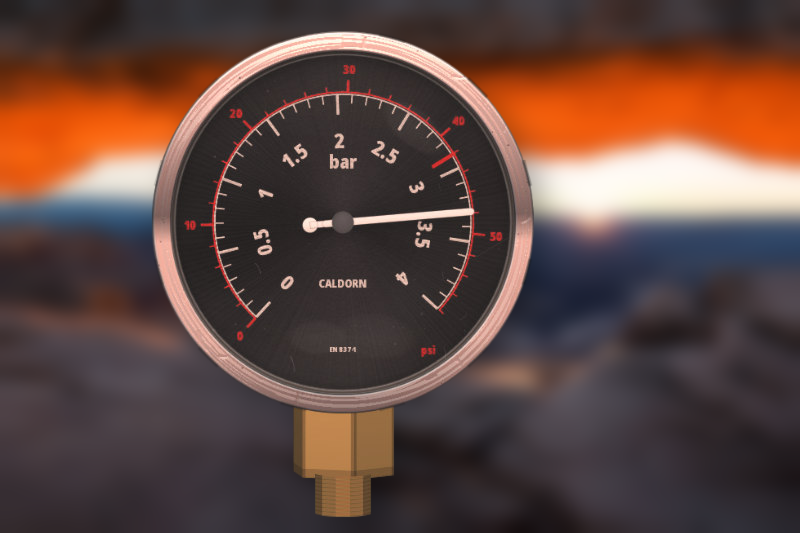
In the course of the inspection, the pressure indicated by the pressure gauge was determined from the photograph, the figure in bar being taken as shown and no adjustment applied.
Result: 3.3 bar
